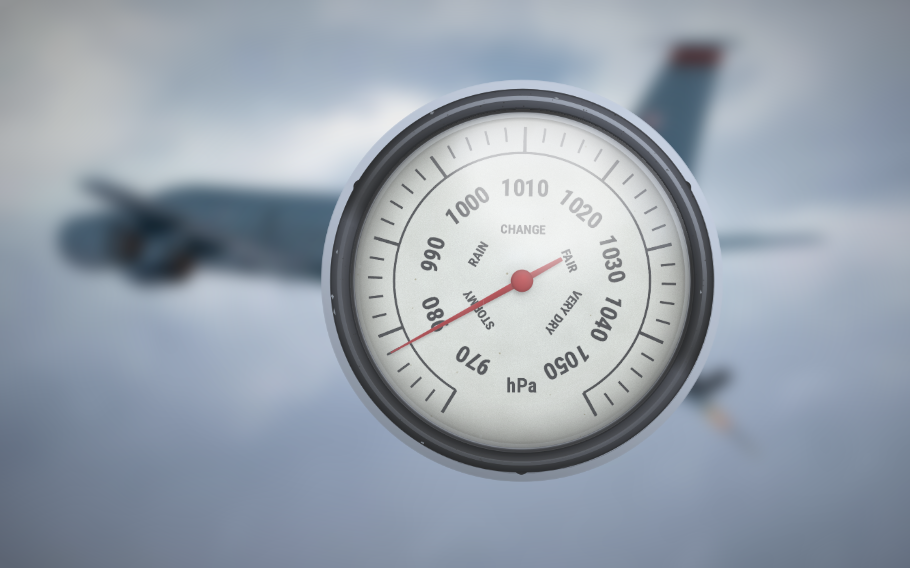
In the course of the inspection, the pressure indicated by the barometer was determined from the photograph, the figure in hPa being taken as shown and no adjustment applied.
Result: 978 hPa
